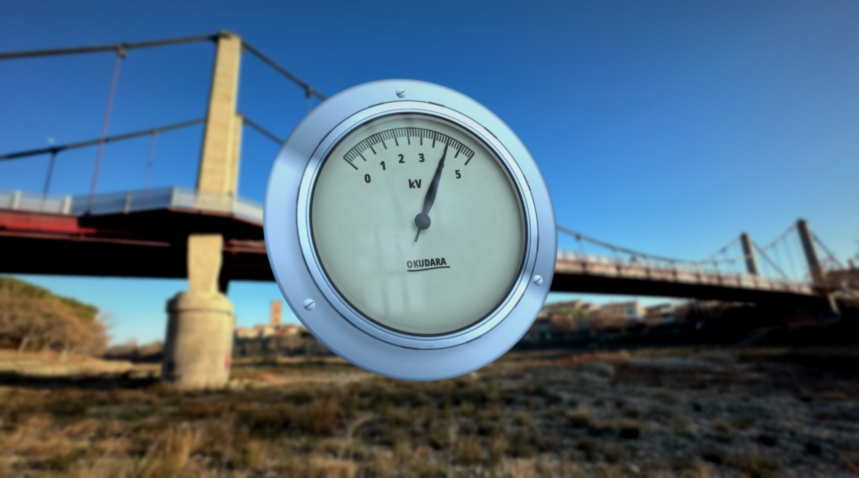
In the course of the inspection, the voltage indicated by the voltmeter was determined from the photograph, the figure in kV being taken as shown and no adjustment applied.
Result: 4 kV
